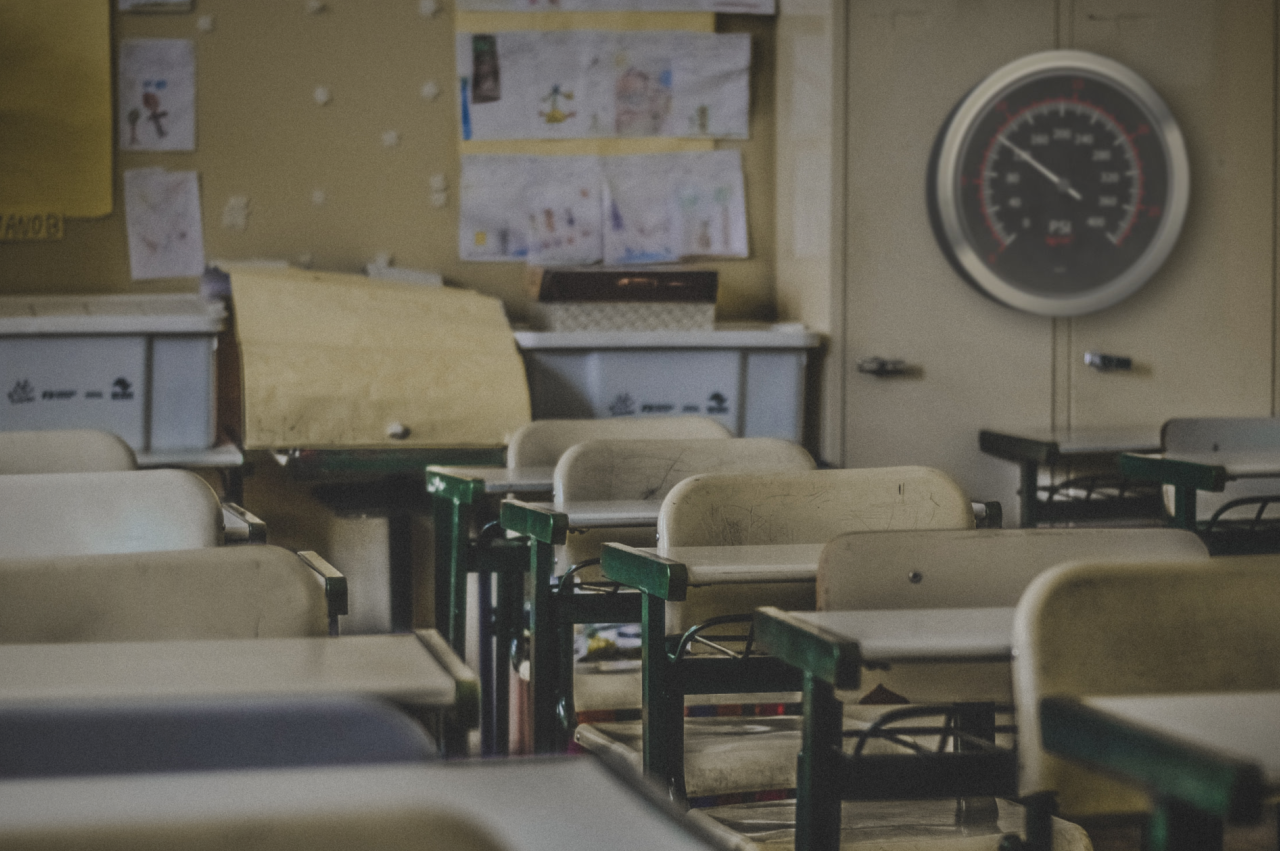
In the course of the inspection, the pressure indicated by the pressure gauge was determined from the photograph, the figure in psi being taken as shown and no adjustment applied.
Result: 120 psi
